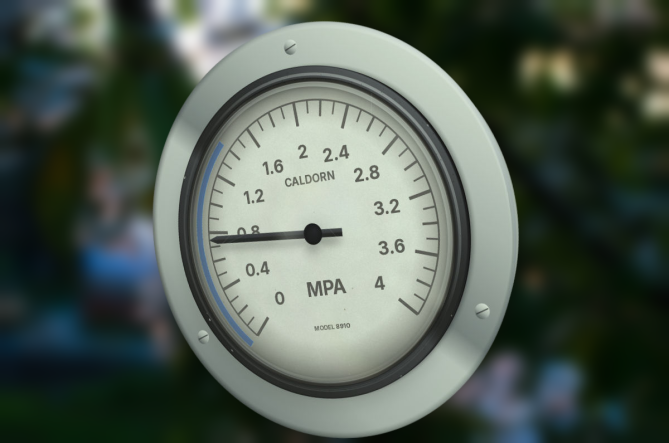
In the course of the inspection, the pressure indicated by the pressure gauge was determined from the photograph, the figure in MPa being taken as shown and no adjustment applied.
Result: 0.75 MPa
